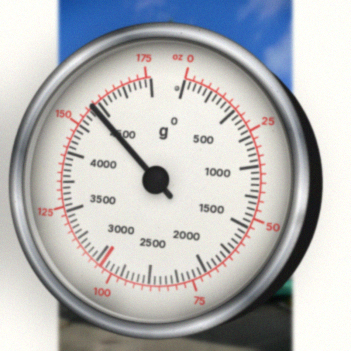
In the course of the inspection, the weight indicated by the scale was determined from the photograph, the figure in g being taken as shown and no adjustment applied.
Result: 4450 g
